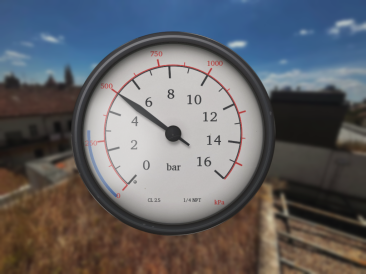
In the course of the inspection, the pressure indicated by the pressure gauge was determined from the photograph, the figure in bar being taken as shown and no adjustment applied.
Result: 5 bar
